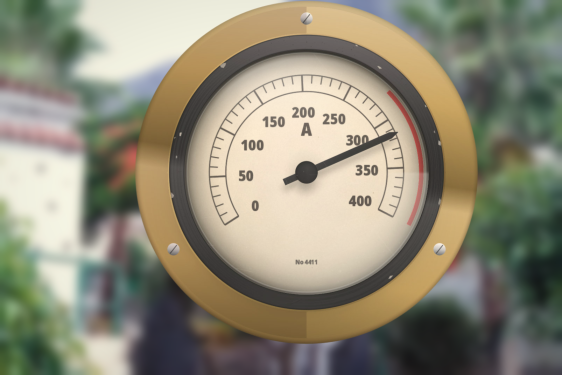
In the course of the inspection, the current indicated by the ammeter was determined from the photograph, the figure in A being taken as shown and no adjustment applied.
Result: 315 A
